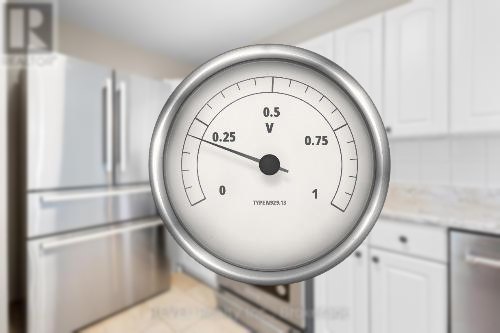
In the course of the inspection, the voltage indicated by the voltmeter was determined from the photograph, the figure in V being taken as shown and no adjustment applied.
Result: 0.2 V
